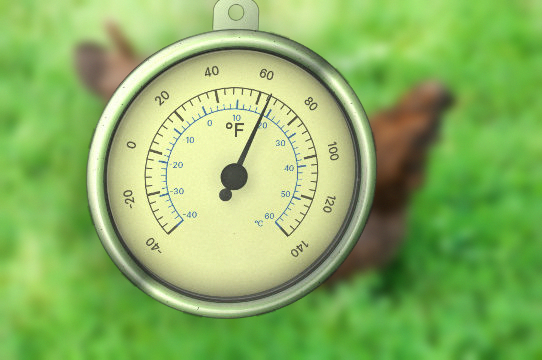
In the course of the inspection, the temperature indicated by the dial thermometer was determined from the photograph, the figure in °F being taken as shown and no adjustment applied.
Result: 64 °F
